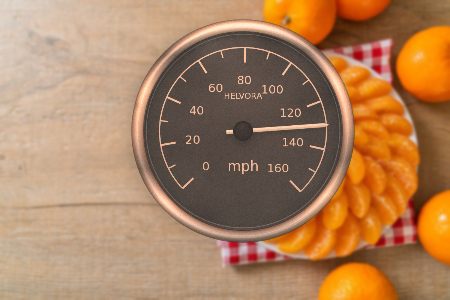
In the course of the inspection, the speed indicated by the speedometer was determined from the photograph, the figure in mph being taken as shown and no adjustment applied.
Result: 130 mph
